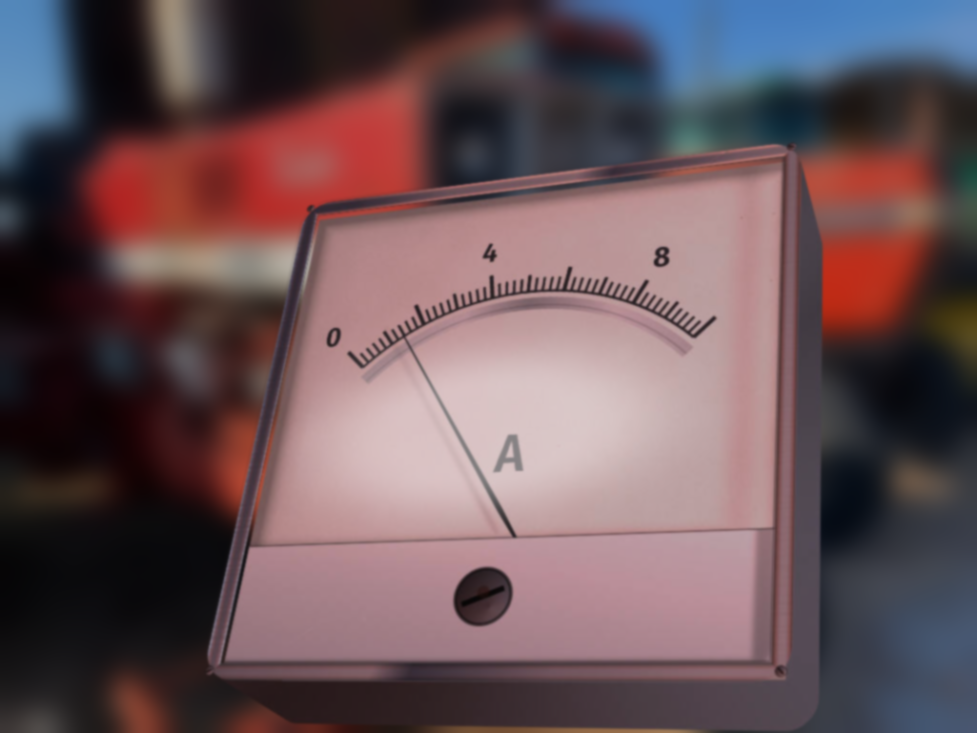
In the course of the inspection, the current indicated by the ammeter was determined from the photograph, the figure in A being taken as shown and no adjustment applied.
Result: 1.4 A
